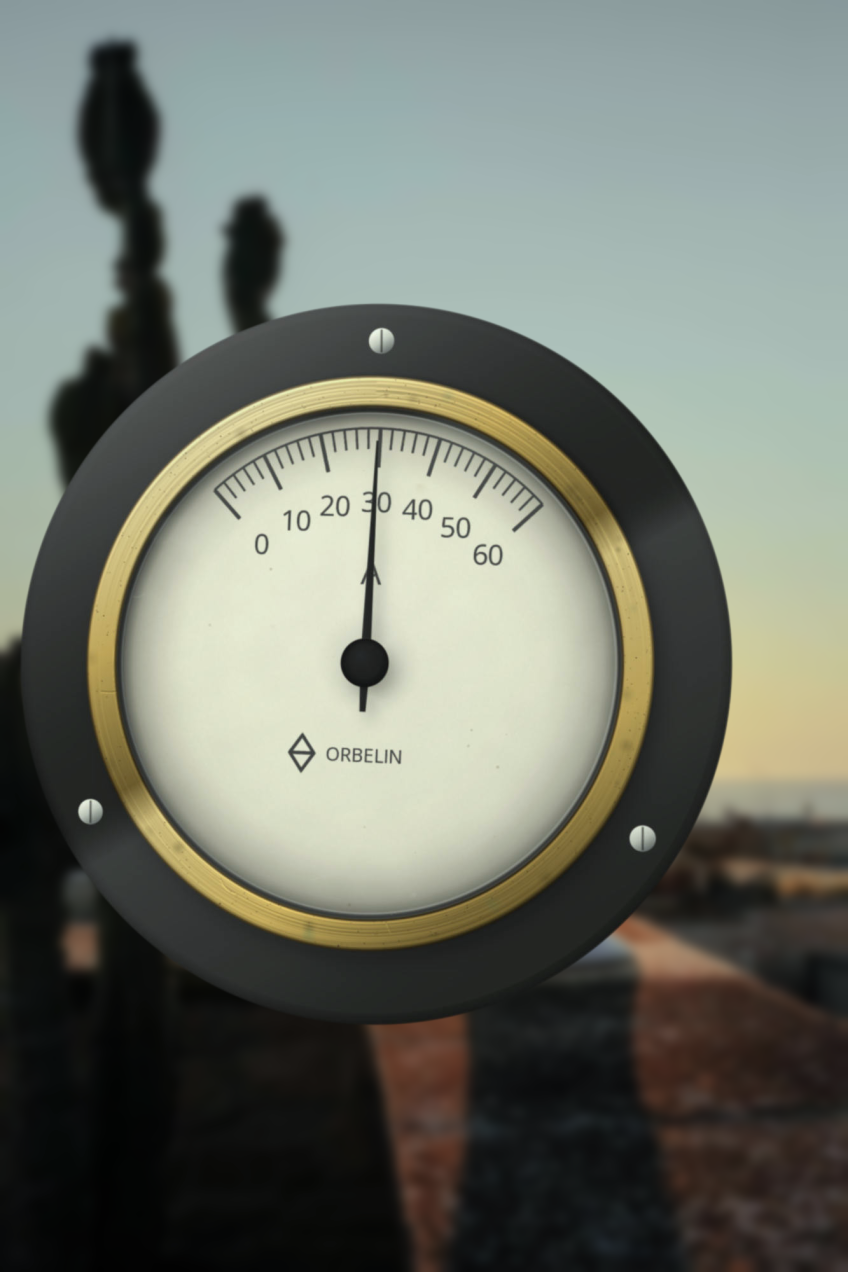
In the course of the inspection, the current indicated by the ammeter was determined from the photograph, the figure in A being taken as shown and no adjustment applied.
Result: 30 A
